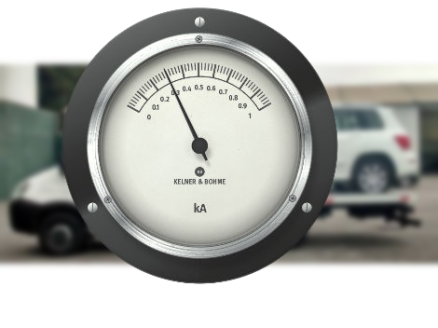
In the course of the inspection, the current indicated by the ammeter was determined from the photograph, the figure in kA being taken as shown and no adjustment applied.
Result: 0.3 kA
